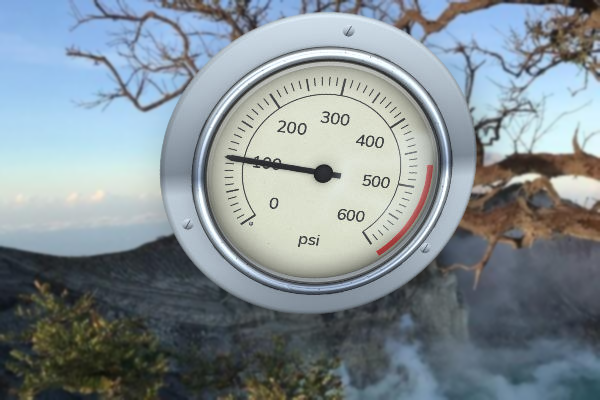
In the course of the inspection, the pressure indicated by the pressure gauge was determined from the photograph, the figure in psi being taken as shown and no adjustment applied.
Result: 100 psi
